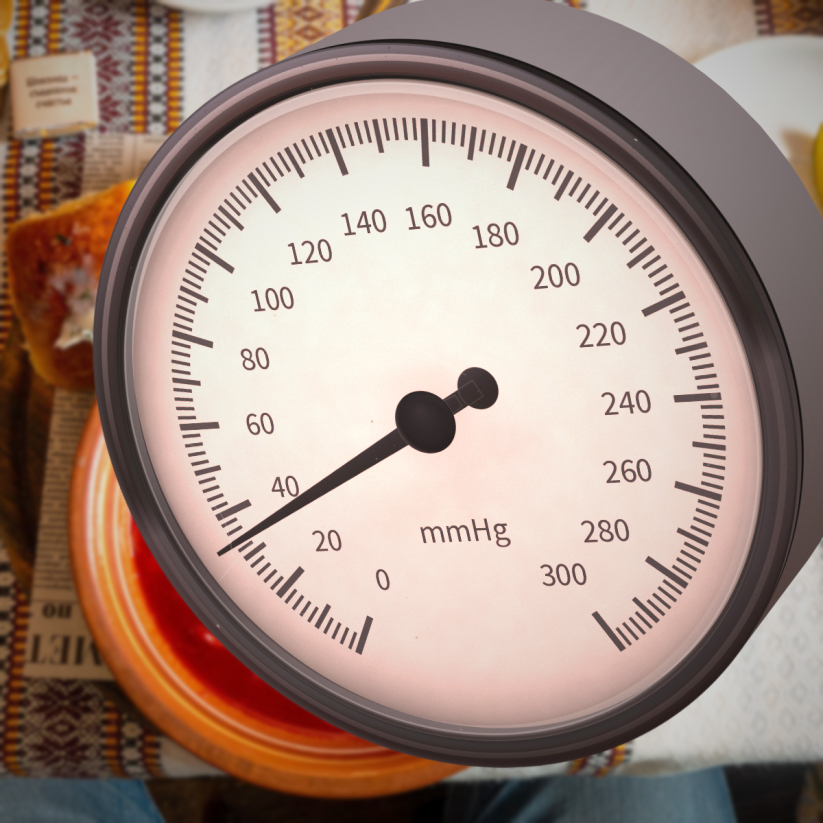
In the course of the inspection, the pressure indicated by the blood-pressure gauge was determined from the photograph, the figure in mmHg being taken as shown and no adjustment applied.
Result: 34 mmHg
